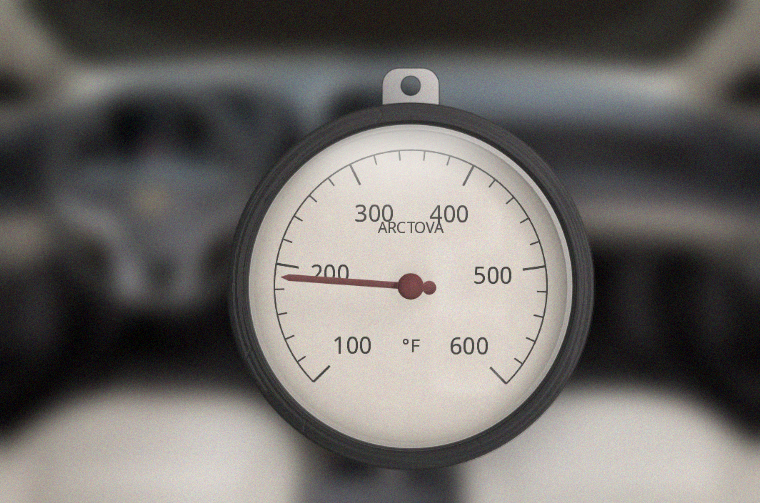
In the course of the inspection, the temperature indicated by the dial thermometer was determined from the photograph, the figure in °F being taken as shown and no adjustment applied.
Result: 190 °F
